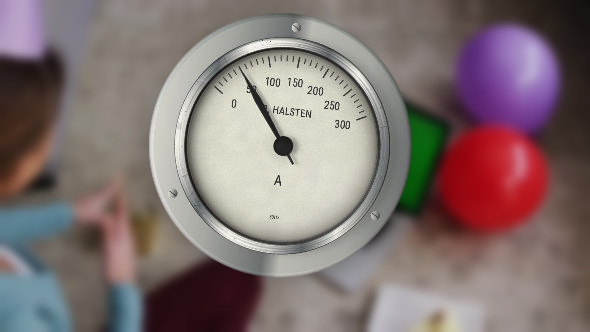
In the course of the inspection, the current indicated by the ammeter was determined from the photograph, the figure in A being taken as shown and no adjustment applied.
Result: 50 A
